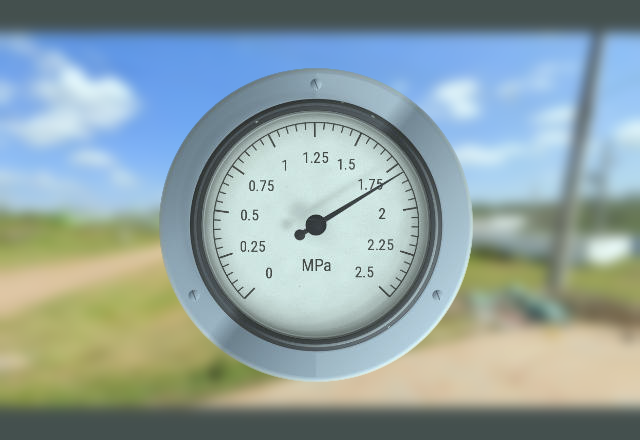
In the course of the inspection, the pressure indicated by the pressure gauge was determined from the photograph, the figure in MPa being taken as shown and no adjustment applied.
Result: 1.8 MPa
